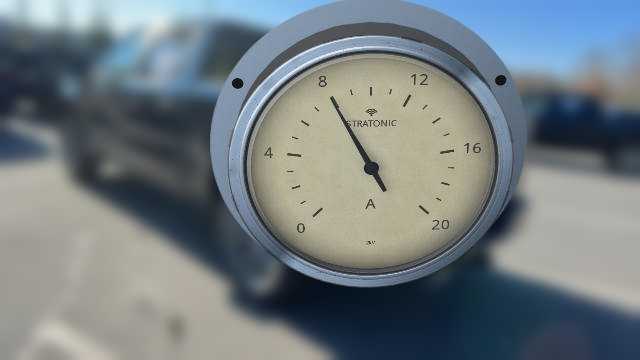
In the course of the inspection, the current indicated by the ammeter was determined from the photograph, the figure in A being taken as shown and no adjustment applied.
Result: 8 A
